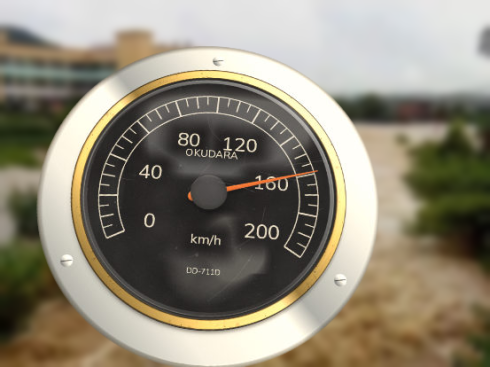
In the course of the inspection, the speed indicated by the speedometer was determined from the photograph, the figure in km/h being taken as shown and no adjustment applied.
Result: 160 km/h
